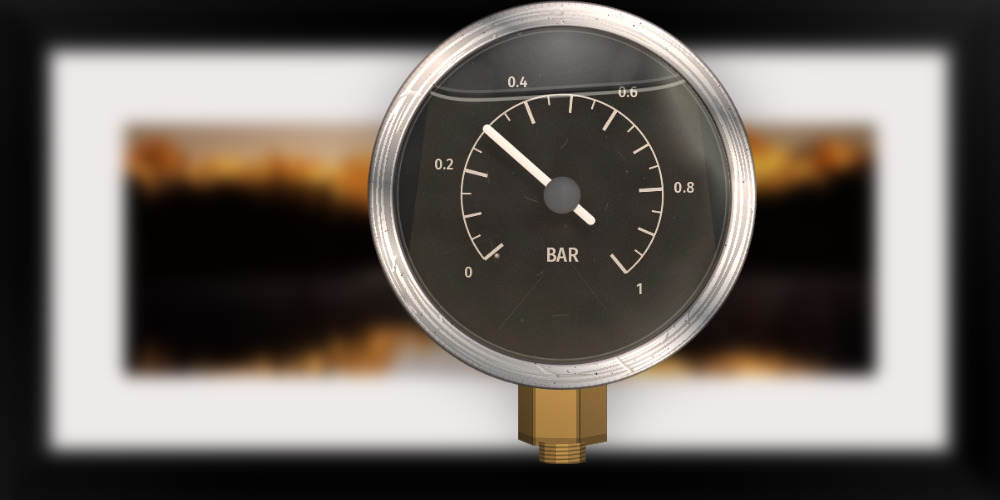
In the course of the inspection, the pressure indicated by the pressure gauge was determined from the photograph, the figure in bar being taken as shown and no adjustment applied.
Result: 0.3 bar
